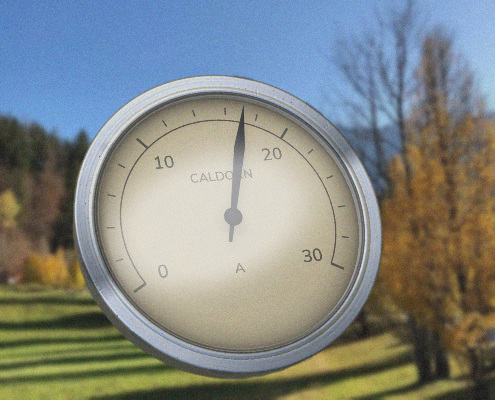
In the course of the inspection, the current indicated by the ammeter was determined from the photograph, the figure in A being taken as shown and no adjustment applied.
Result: 17 A
